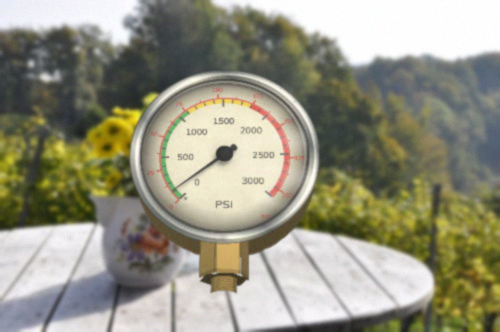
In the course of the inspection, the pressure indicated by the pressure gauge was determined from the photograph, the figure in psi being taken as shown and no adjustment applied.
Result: 100 psi
